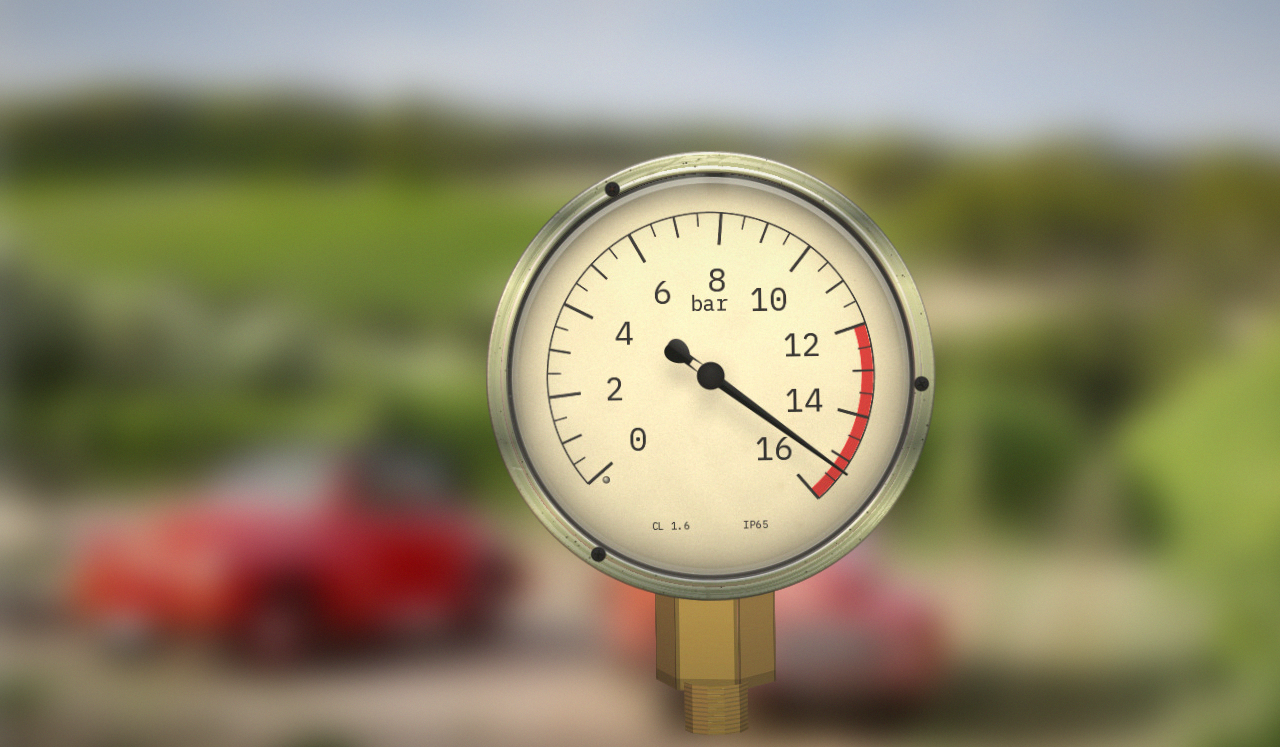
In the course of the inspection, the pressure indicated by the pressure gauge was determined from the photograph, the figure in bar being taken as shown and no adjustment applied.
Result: 15.25 bar
